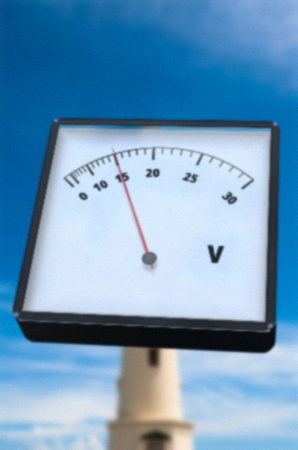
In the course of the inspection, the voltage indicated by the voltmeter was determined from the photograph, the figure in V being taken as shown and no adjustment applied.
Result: 15 V
